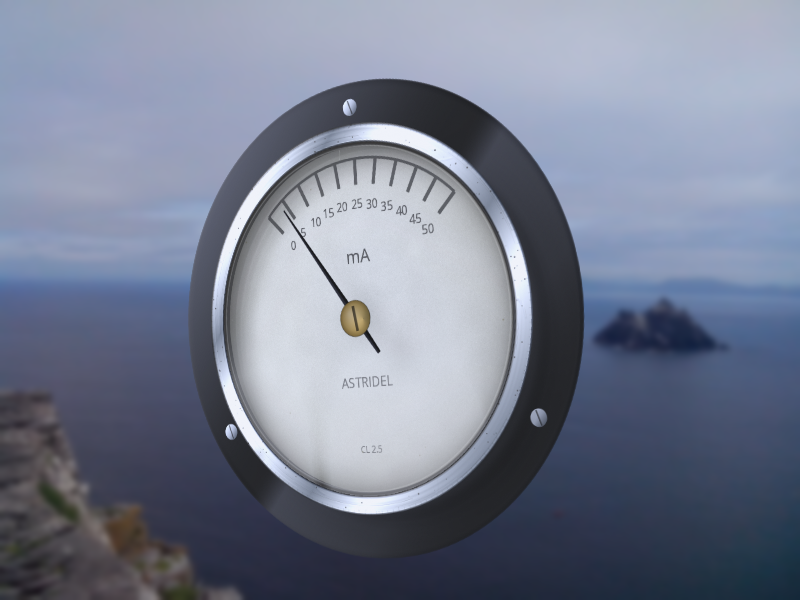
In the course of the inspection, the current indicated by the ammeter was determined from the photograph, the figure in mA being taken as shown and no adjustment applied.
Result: 5 mA
